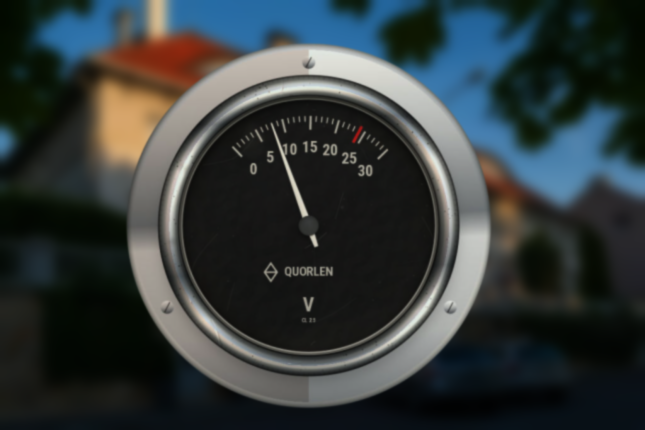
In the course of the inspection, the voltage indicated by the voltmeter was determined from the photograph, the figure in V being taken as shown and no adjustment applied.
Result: 8 V
